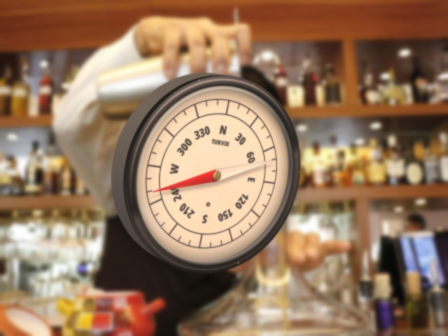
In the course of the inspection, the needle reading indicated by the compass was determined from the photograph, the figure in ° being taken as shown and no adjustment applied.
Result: 250 °
